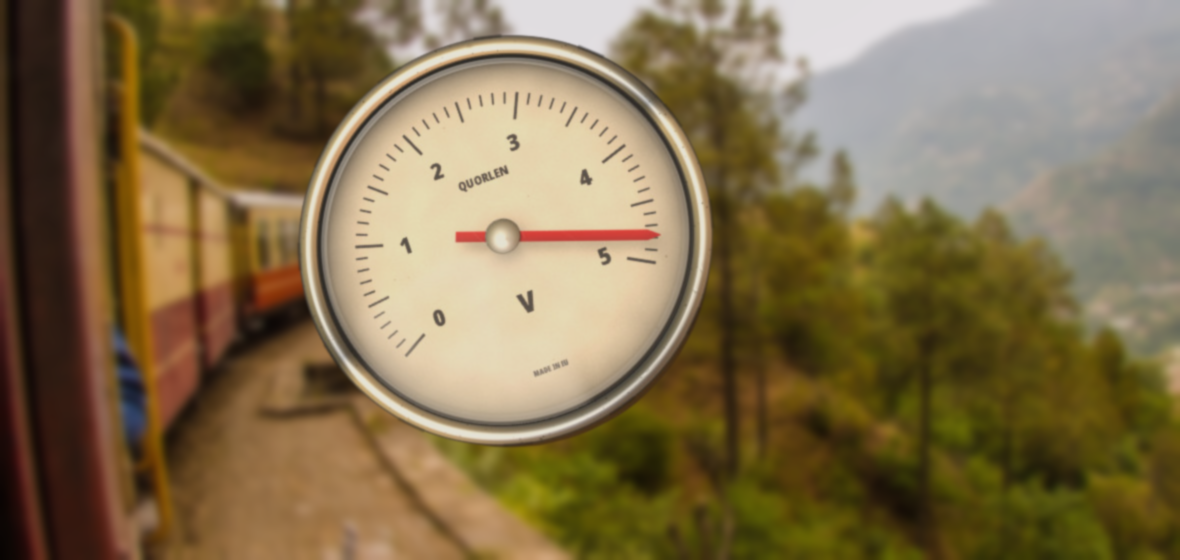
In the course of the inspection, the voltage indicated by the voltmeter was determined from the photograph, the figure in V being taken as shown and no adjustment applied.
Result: 4.8 V
